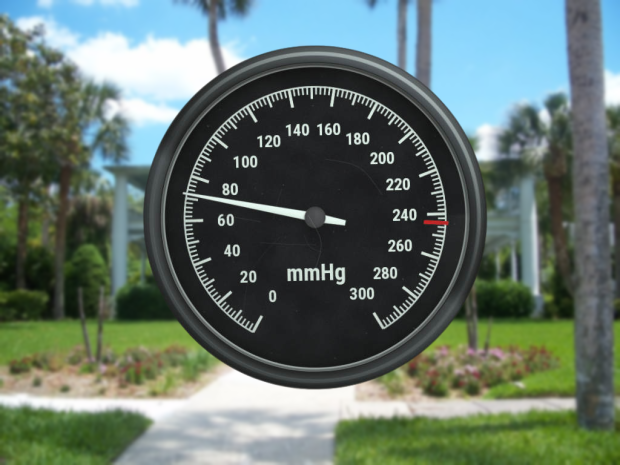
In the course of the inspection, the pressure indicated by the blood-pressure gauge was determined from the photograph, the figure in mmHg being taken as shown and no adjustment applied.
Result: 72 mmHg
